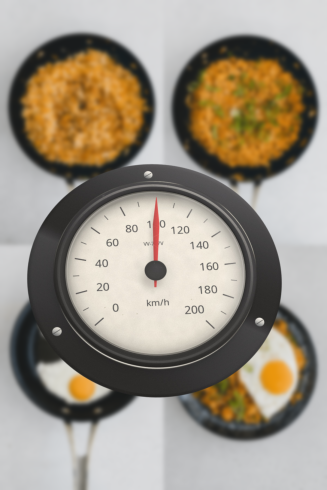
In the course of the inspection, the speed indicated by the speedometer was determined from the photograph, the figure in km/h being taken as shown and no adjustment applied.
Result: 100 km/h
